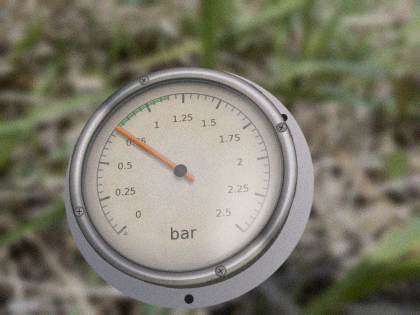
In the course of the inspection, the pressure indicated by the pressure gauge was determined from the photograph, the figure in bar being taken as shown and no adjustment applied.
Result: 0.75 bar
